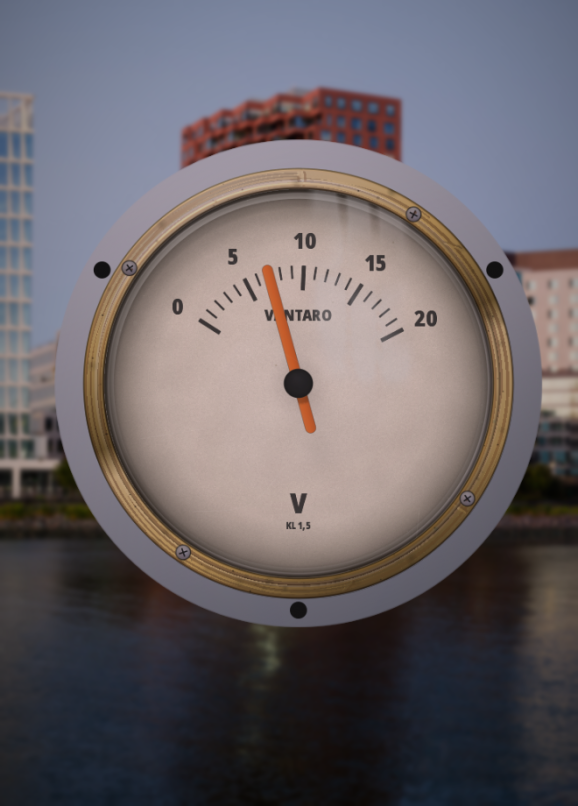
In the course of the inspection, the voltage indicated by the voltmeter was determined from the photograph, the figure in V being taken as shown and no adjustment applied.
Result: 7 V
